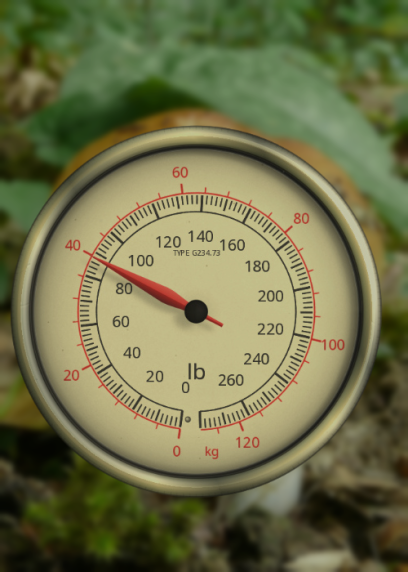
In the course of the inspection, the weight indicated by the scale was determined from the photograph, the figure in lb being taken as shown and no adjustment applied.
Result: 88 lb
